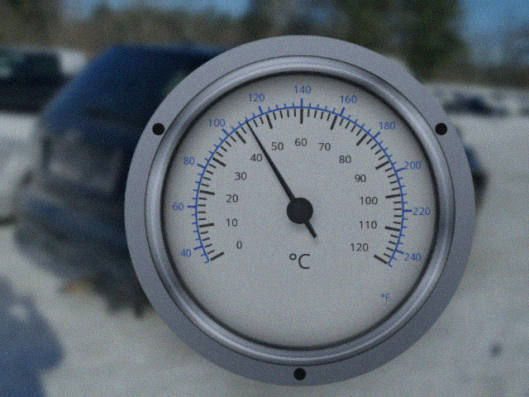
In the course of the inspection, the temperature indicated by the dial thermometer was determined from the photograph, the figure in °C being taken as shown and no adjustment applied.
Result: 44 °C
